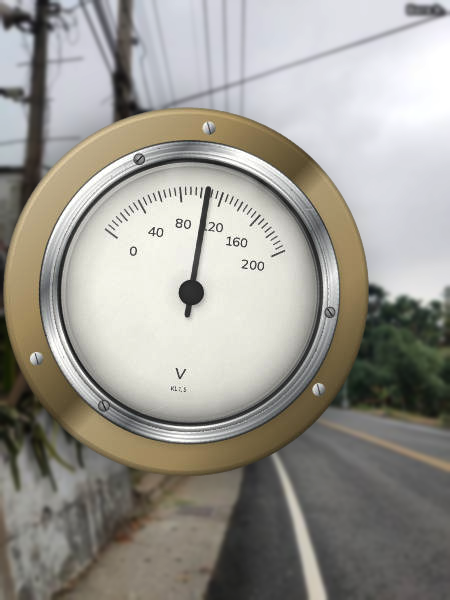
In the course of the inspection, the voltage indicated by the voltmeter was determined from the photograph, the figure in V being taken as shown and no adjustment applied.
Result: 105 V
